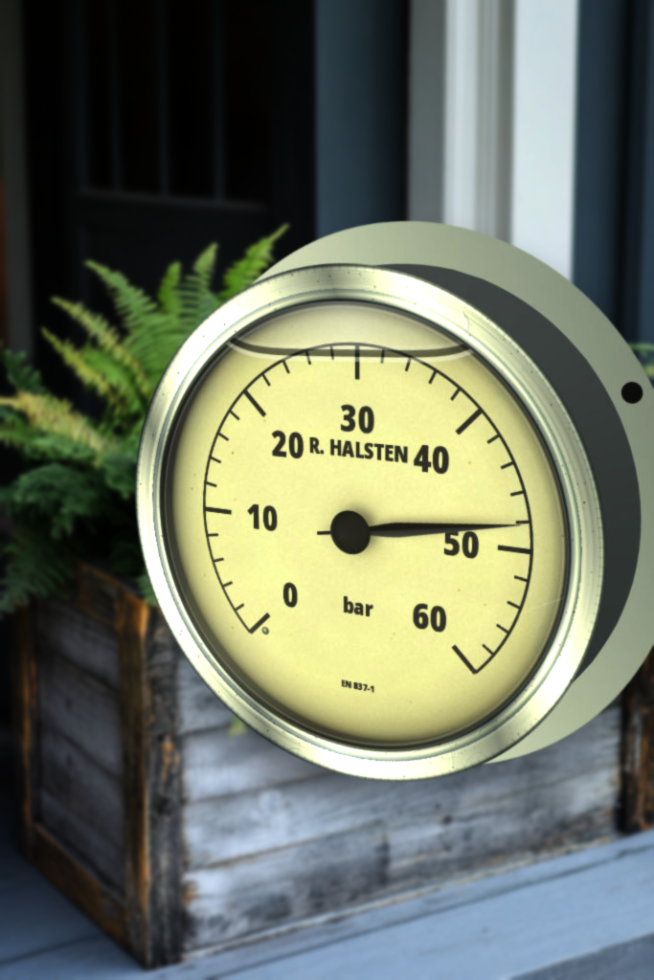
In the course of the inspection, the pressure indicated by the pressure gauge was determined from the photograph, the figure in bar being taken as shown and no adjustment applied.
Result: 48 bar
